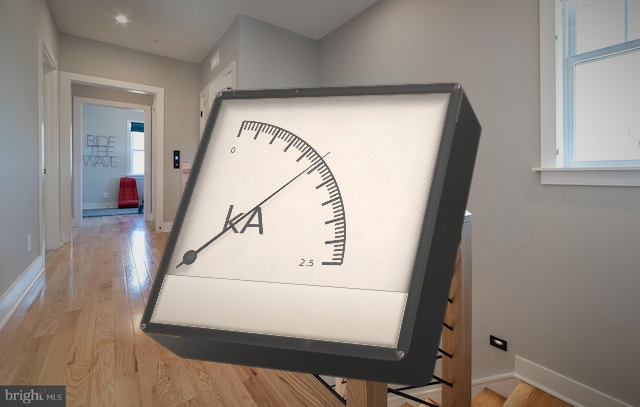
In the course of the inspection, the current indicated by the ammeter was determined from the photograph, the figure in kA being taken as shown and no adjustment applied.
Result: 1.25 kA
